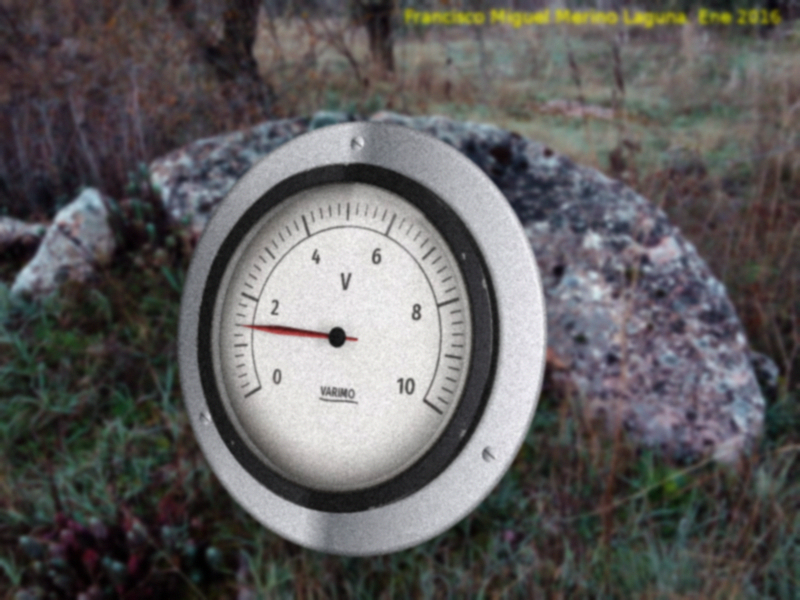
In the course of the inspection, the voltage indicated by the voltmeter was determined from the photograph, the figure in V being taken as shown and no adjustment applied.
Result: 1.4 V
